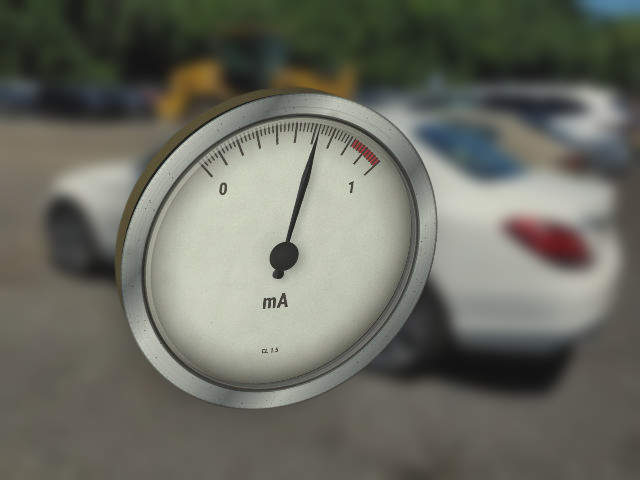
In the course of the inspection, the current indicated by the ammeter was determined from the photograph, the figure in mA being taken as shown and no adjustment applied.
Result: 0.6 mA
